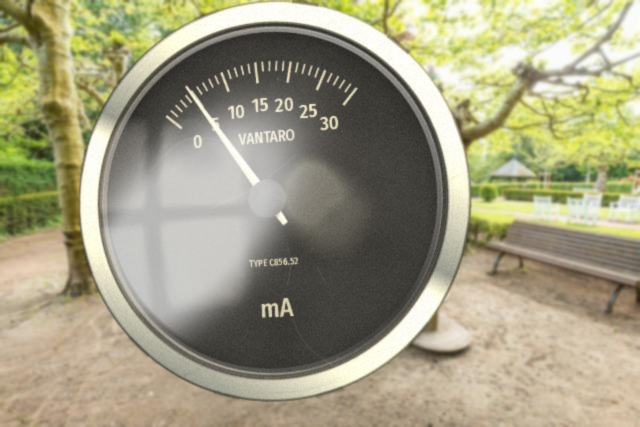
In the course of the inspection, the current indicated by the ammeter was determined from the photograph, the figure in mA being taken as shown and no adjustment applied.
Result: 5 mA
